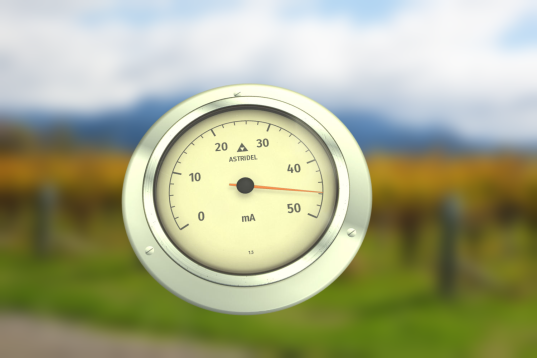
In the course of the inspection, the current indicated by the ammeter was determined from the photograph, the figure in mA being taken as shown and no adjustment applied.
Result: 46 mA
